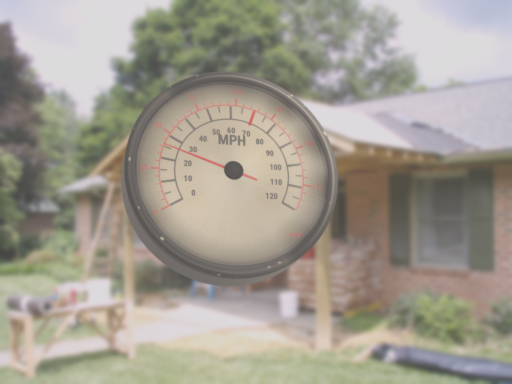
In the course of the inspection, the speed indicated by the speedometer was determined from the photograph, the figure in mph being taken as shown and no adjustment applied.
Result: 25 mph
